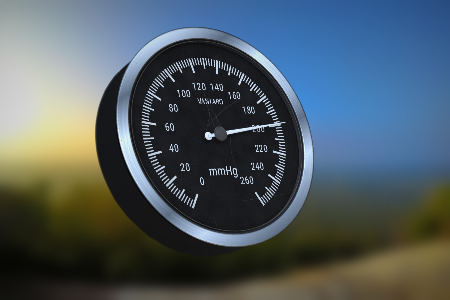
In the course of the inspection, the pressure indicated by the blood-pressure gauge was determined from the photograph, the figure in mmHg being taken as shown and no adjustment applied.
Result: 200 mmHg
